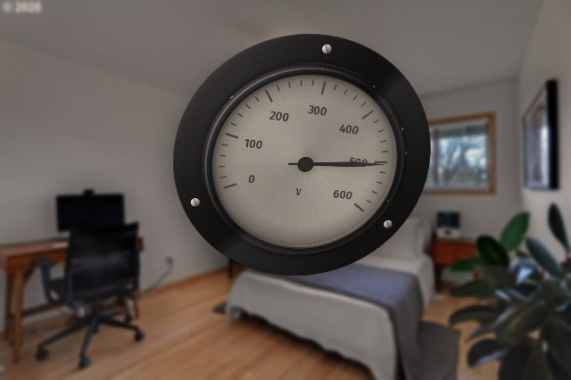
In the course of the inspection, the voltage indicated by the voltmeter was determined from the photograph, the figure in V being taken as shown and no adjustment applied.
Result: 500 V
